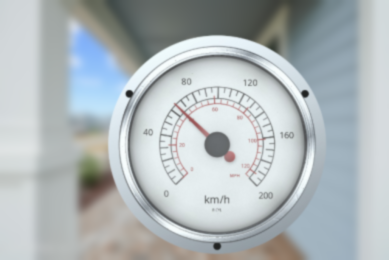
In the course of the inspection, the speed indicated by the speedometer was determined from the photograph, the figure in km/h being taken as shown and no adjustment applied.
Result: 65 km/h
